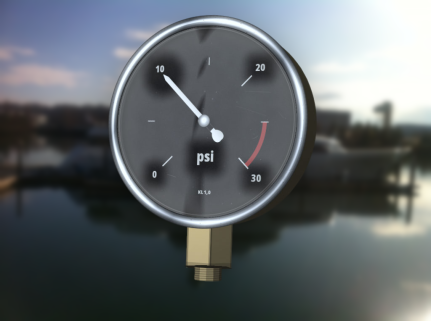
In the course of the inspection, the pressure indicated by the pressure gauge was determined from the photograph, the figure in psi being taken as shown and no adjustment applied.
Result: 10 psi
